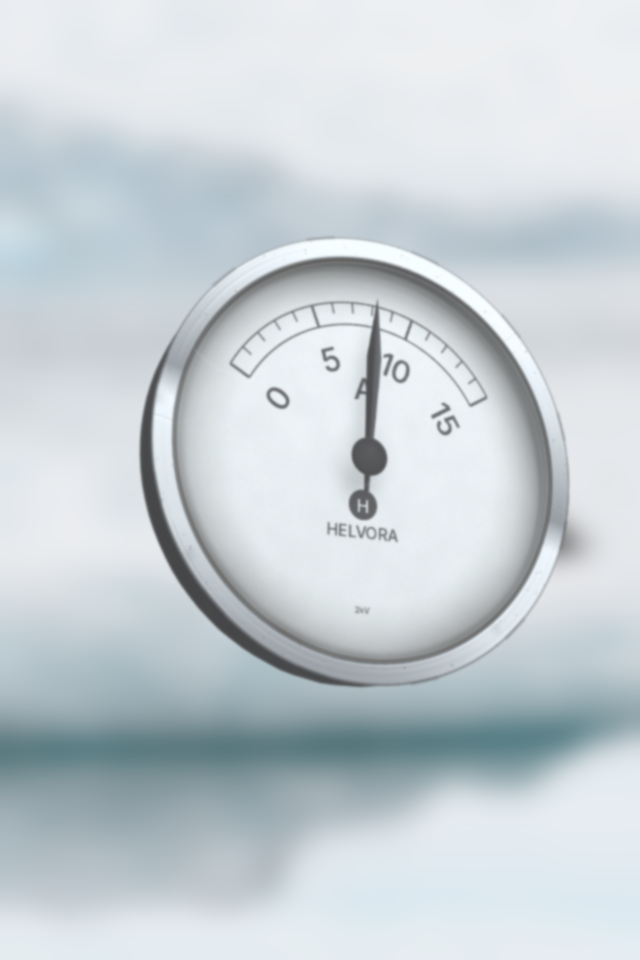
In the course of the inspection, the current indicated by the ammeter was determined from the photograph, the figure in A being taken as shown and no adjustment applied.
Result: 8 A
